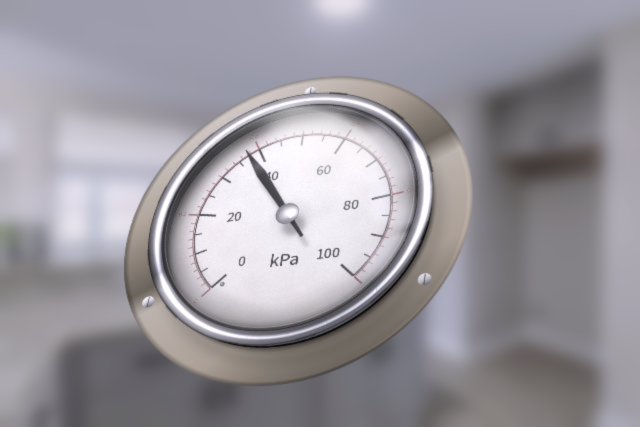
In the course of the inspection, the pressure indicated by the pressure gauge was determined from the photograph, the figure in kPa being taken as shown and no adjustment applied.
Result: 37.5 kPa
